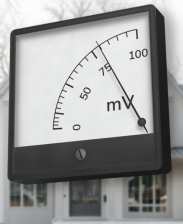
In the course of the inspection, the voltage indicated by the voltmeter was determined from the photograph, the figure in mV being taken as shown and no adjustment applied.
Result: 80 mV
